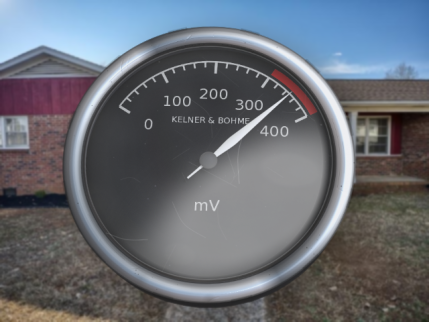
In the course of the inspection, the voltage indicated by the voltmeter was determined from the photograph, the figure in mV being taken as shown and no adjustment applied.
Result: 350 mV
